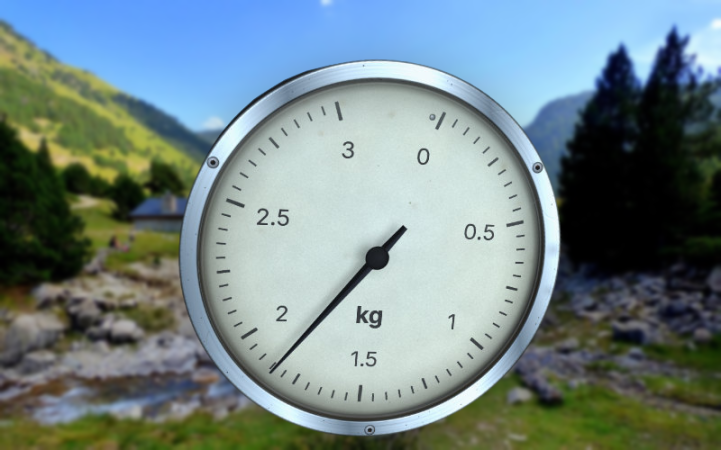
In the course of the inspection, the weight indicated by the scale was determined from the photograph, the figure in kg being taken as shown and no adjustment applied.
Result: 1.85 kg
